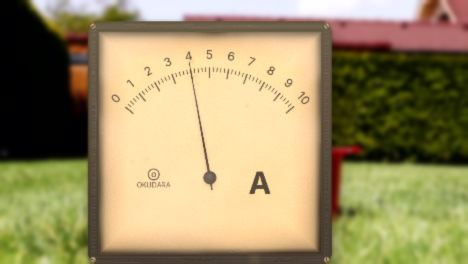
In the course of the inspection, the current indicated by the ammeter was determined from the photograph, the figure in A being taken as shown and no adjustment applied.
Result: 4 A
